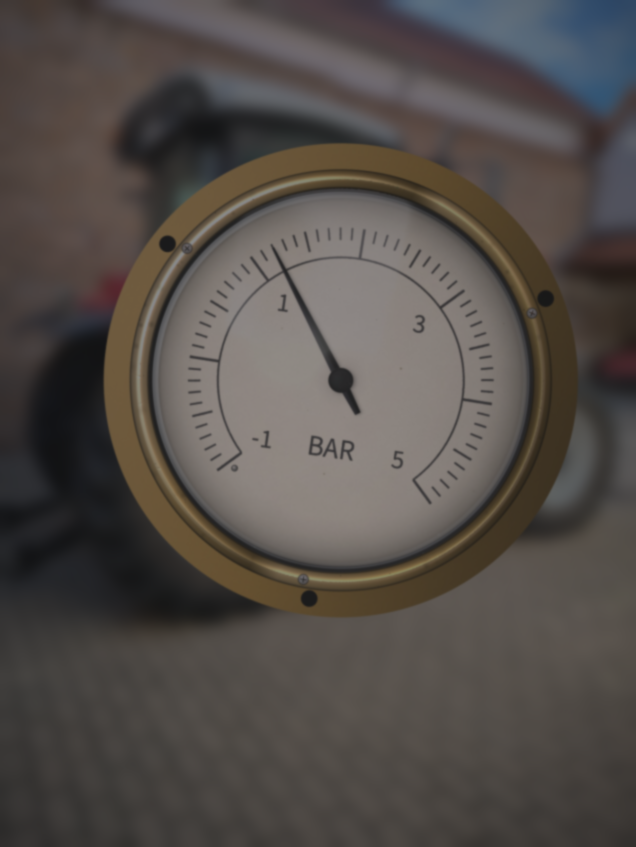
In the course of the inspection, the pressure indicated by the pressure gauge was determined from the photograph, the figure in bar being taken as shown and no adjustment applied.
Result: 1.2 bar
